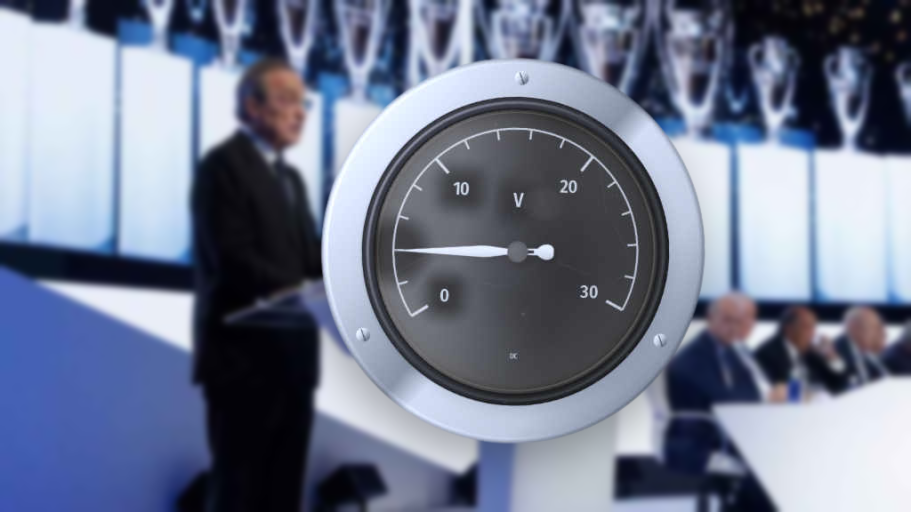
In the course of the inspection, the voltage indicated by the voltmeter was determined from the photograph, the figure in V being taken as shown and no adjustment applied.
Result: 4 V
